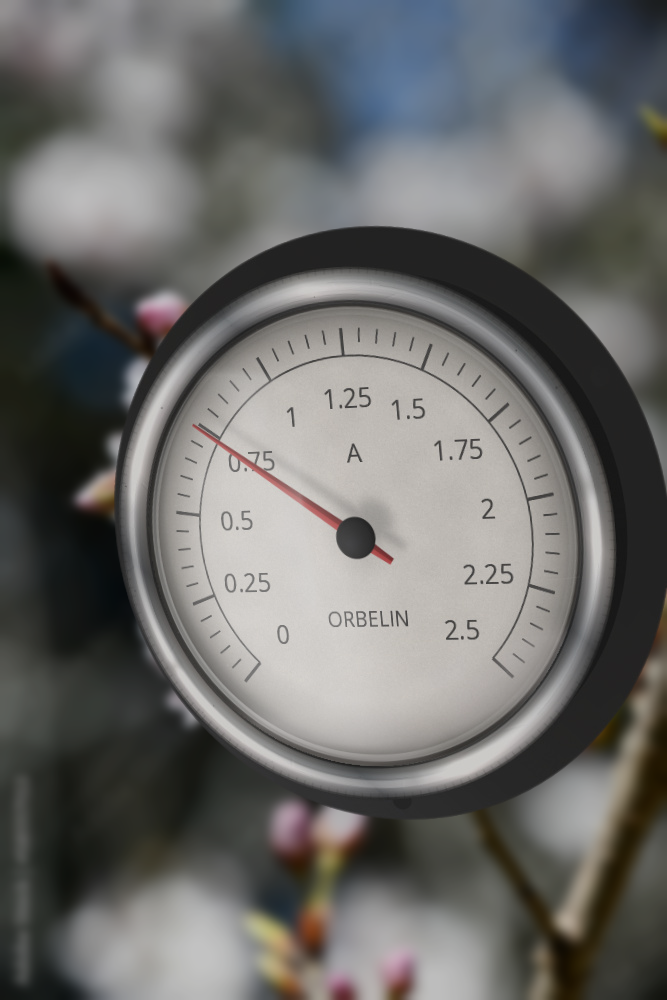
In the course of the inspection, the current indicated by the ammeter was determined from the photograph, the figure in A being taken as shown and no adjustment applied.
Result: 0.75 A
